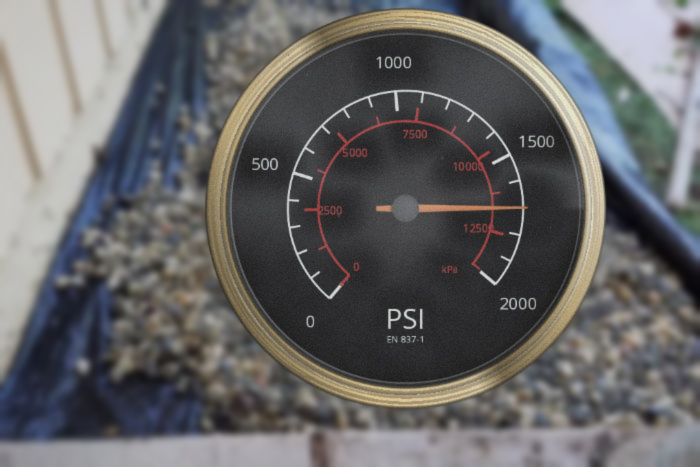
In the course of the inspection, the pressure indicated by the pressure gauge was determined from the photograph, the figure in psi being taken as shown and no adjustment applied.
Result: 1700 psi
